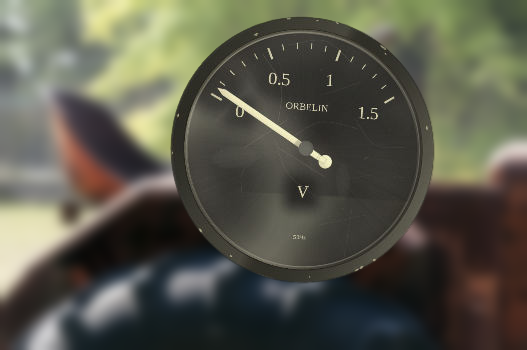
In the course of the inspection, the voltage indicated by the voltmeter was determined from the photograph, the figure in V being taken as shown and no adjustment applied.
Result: 0.05 V
